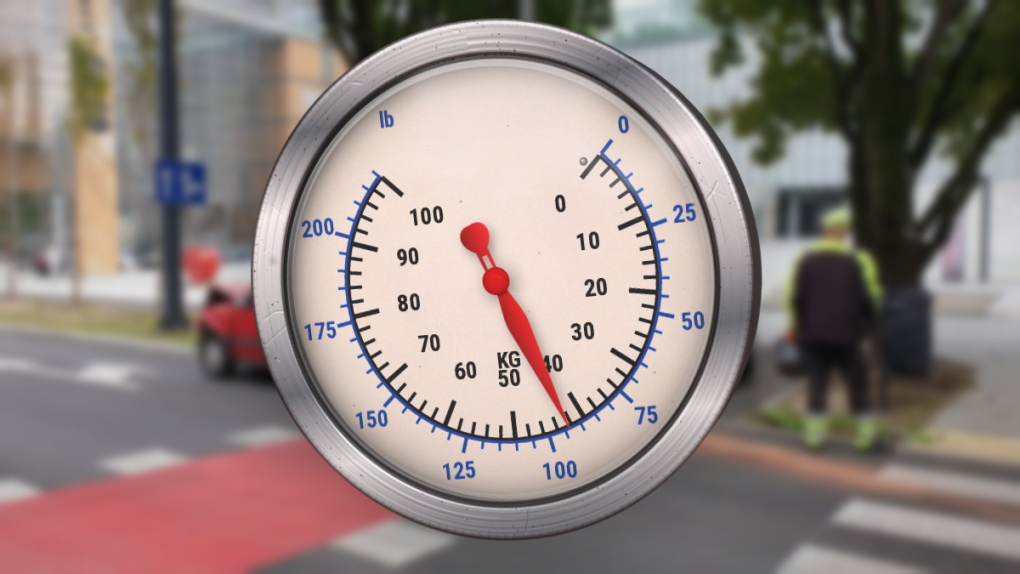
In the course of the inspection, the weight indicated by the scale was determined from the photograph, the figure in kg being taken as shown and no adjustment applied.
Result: 42 kg
